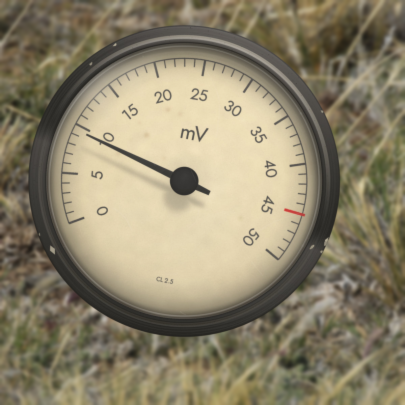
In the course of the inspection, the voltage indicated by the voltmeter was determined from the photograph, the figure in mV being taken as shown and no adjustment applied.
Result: 9.5 mV
